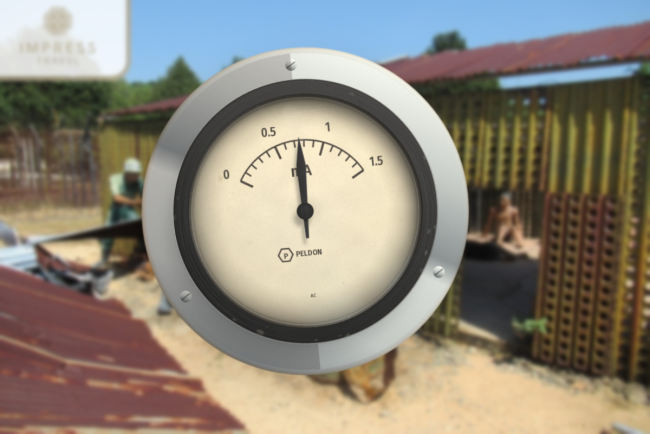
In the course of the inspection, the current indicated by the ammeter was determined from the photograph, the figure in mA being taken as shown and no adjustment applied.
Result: 0.75 mA
